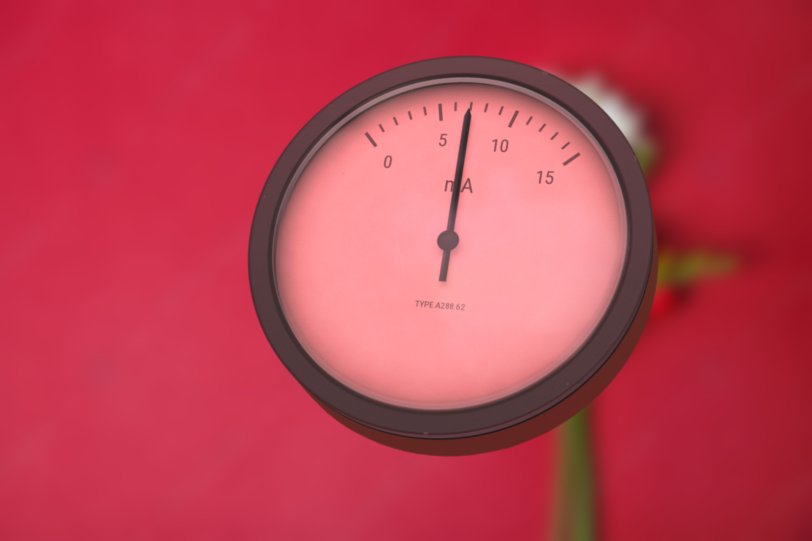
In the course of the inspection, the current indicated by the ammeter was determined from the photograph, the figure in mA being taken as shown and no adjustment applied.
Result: 7 mA
